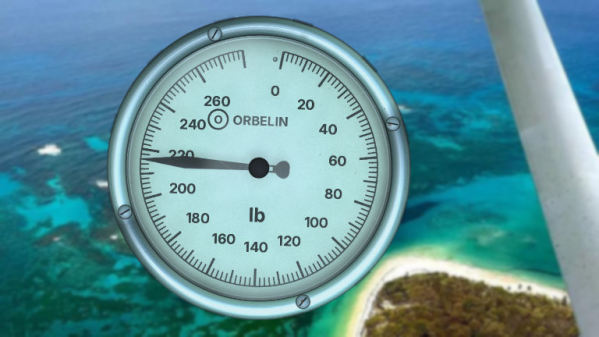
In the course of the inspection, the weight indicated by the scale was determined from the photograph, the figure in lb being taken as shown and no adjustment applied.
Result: 216 lb
